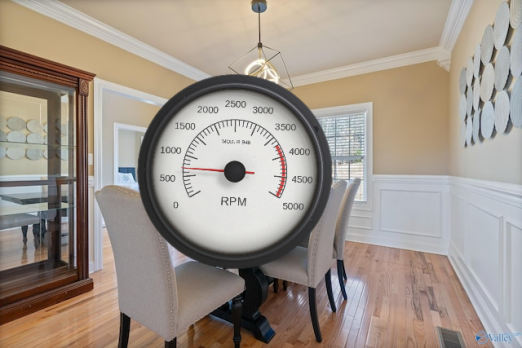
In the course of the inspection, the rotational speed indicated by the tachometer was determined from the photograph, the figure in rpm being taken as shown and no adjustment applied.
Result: 700 rpm
